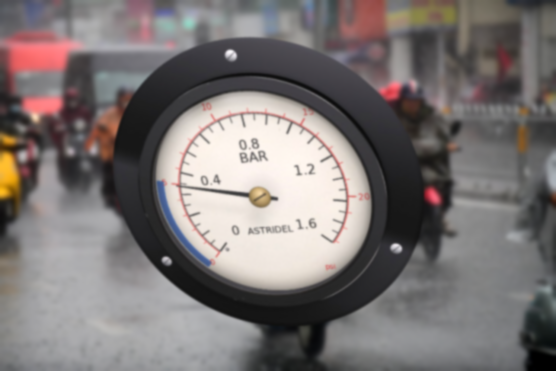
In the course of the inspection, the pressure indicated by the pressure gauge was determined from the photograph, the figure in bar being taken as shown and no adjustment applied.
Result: 0.35 bar
